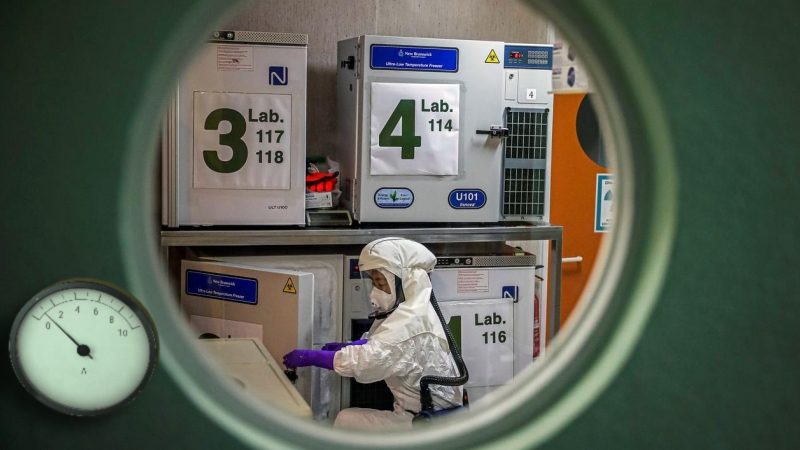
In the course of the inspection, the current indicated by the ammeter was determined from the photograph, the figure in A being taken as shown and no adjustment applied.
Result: 1 A
